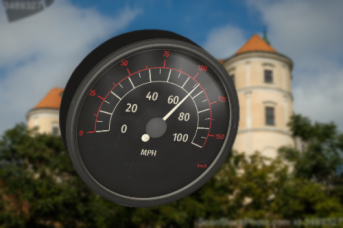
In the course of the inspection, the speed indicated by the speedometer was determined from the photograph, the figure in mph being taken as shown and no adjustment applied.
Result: 65 mph
